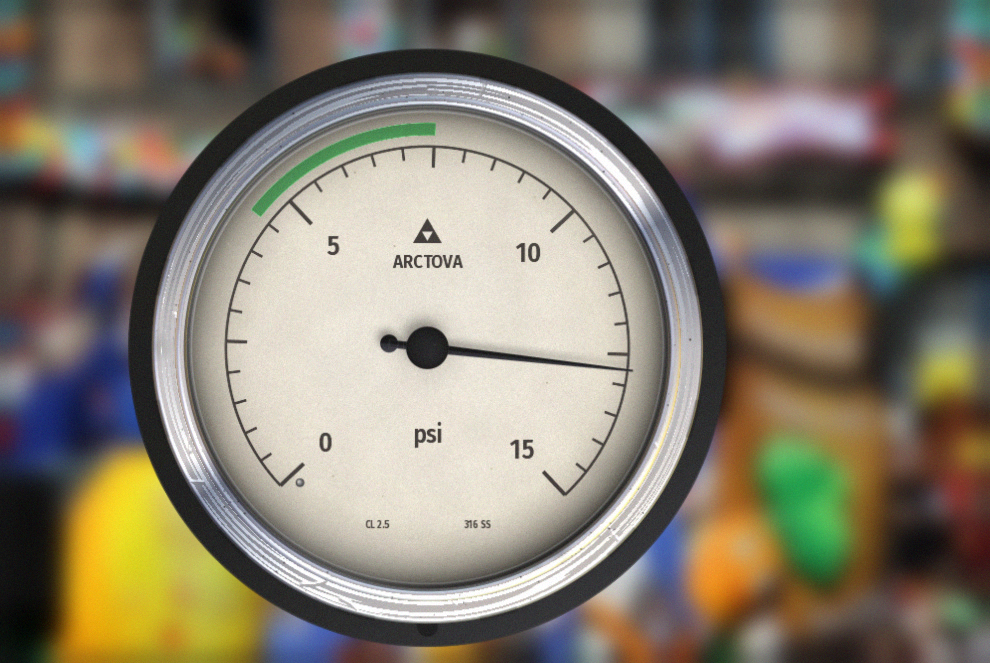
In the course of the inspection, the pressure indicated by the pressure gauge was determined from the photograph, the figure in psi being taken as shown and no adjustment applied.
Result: 12.75 psi
